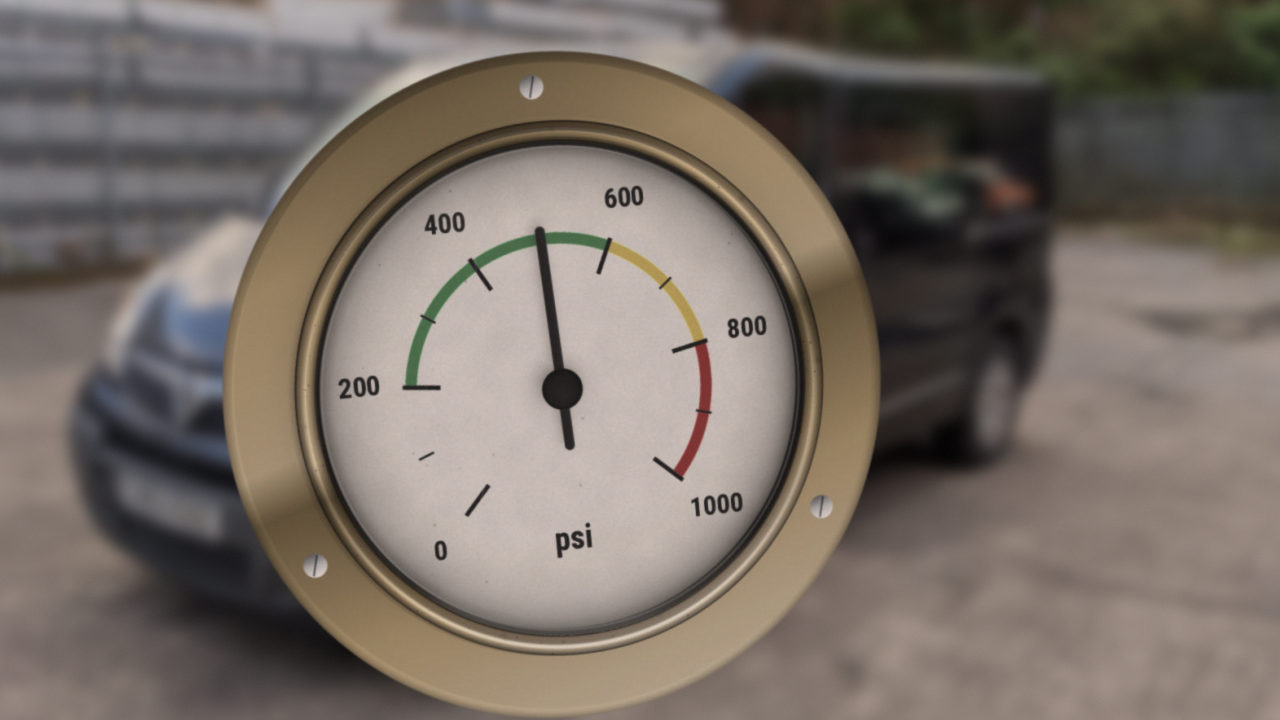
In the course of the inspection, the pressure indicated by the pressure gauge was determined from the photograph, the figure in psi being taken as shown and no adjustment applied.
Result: 500 psi
